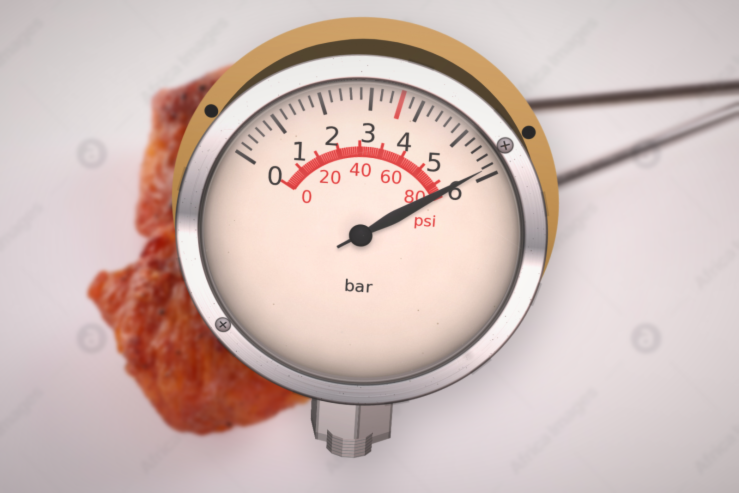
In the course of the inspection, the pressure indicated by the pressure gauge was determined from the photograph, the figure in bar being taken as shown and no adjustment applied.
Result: 5.8 bar
